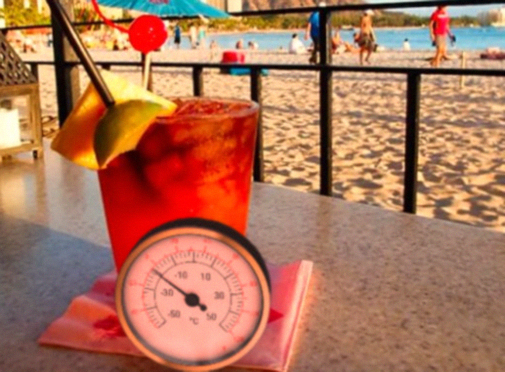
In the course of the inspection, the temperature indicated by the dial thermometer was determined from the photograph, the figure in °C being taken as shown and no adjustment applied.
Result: -20 °C
